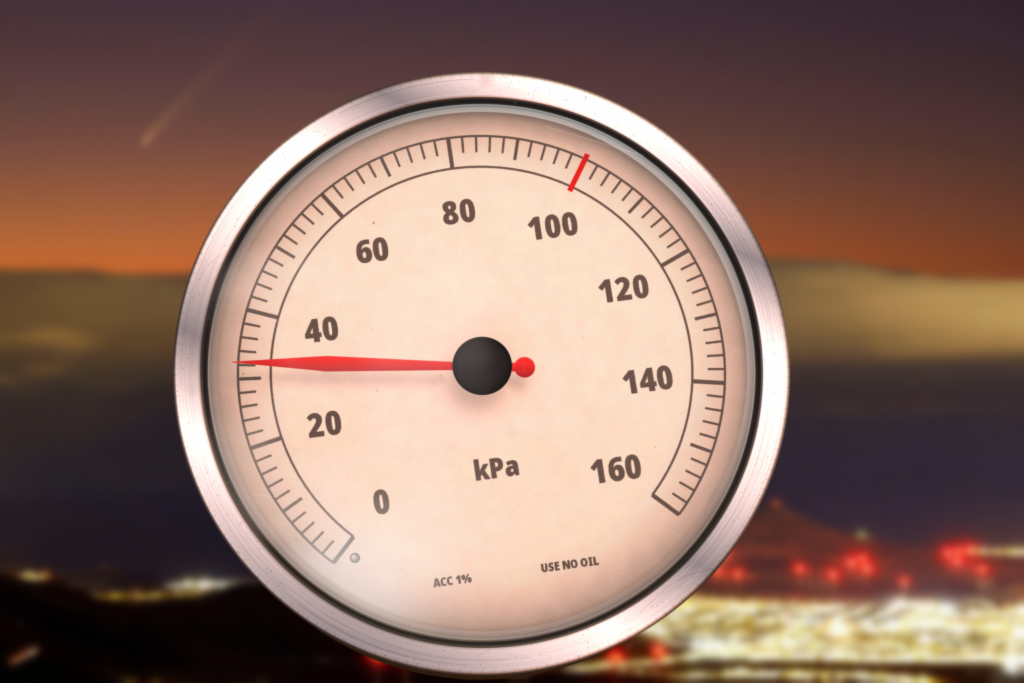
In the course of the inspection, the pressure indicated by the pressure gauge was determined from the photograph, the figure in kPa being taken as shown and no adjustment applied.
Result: 32 kPa
